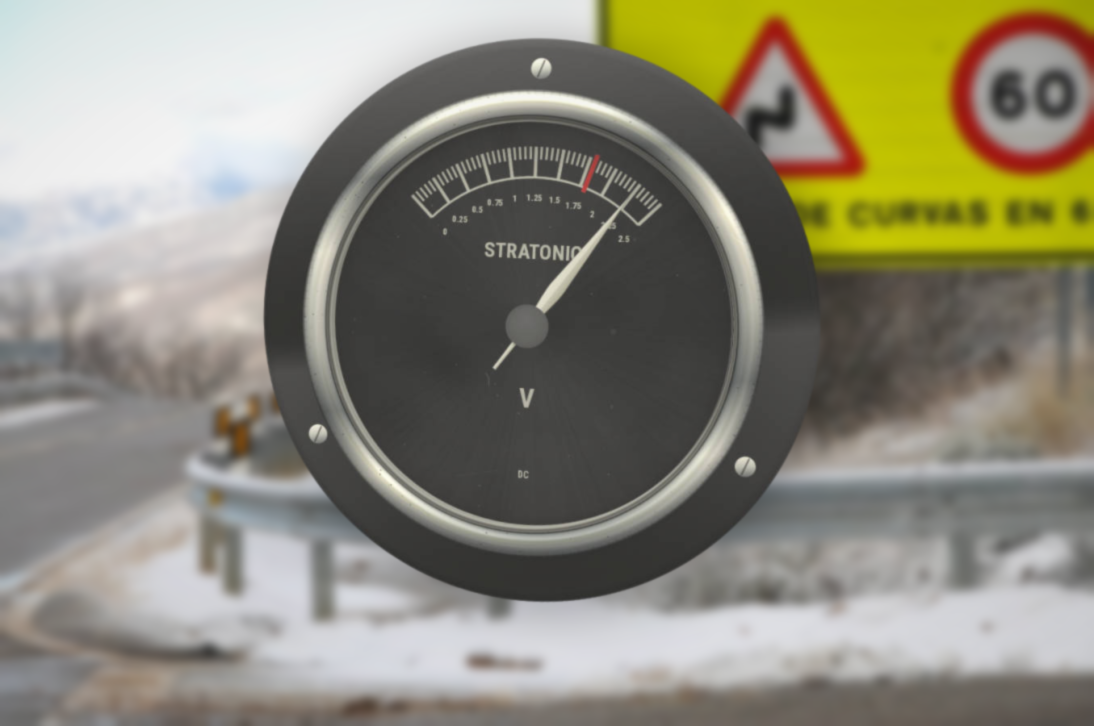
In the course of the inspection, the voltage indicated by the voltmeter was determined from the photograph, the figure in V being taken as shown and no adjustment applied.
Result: 2.25 V
